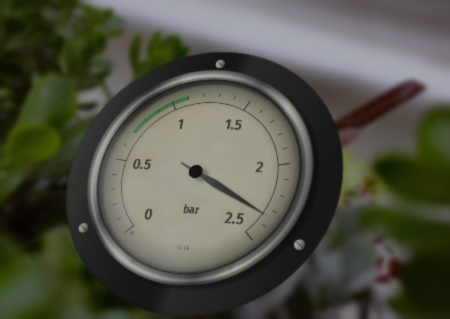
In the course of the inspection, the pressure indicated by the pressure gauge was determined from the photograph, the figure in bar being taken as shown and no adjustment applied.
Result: 2.35 bar
